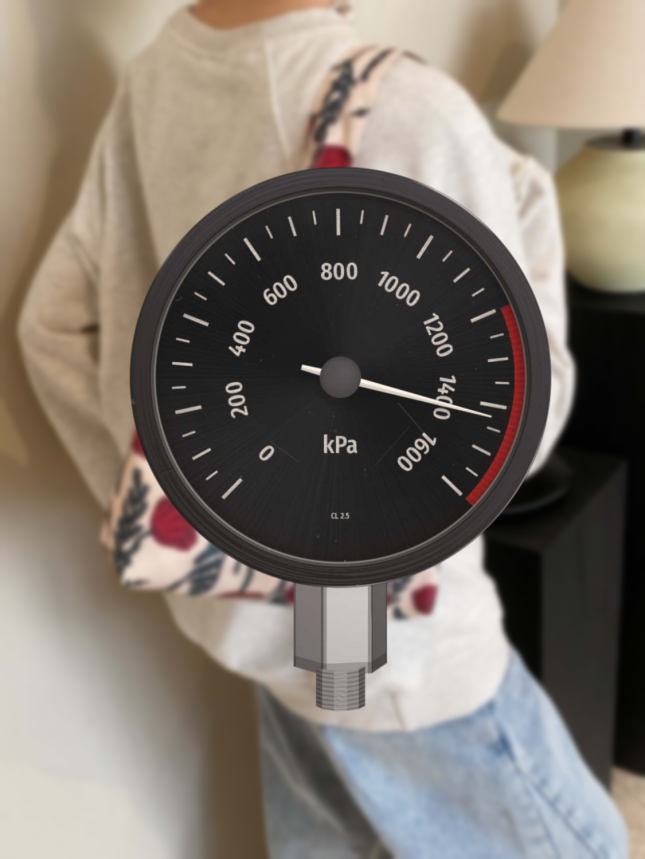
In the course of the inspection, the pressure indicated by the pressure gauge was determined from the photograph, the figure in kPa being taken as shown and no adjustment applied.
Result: 1425 kPa
